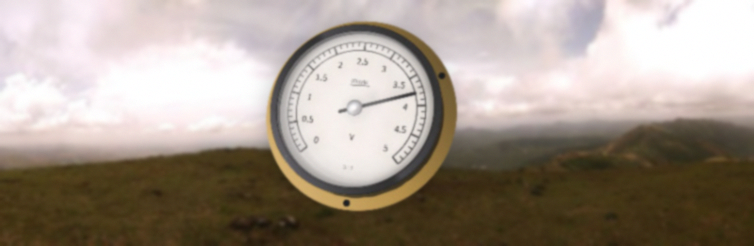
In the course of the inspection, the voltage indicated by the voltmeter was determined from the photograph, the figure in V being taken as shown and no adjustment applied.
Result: 3.8 V
